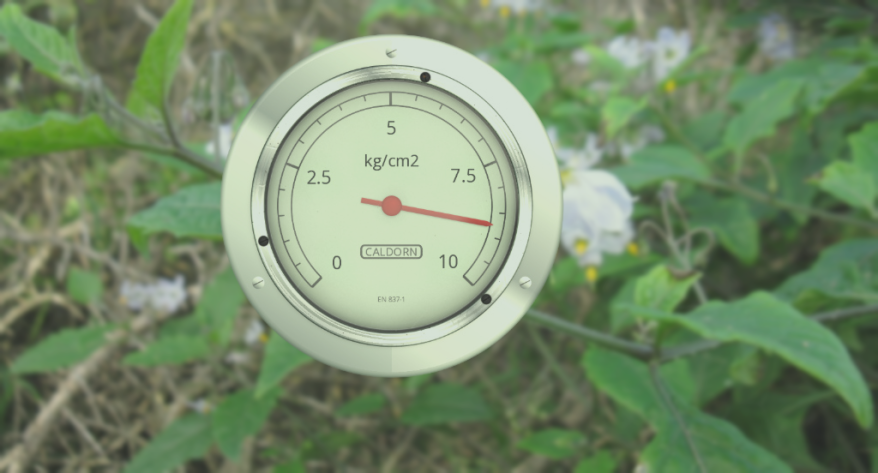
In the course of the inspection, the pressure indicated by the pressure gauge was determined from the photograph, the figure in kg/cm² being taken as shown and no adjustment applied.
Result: 8.75 kg/cm²
